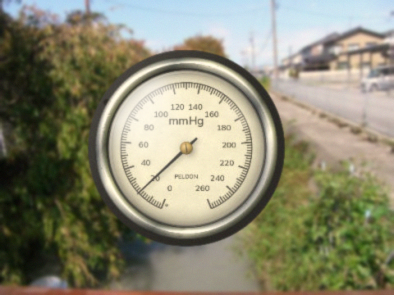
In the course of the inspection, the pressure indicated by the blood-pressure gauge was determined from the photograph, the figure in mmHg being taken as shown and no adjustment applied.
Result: 20 mmHg
